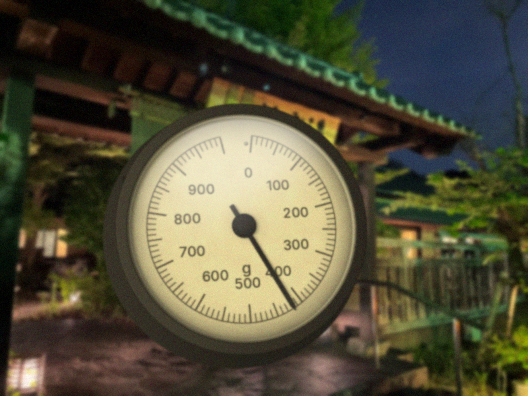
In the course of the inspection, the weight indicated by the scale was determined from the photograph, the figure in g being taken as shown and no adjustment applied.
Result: 420 g
